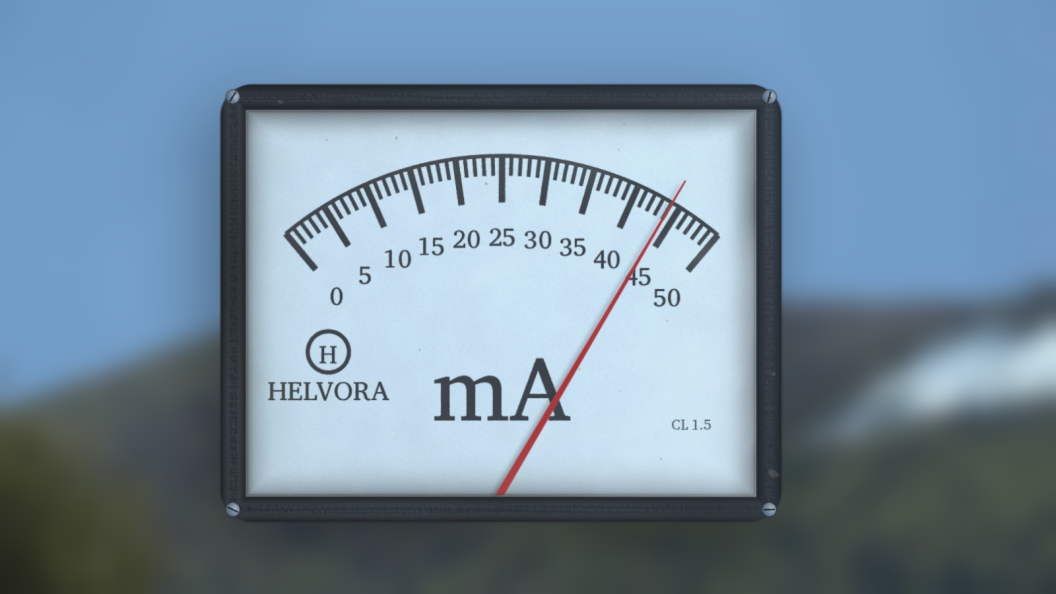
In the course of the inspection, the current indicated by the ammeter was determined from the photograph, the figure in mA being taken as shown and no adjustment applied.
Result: 44 mA
